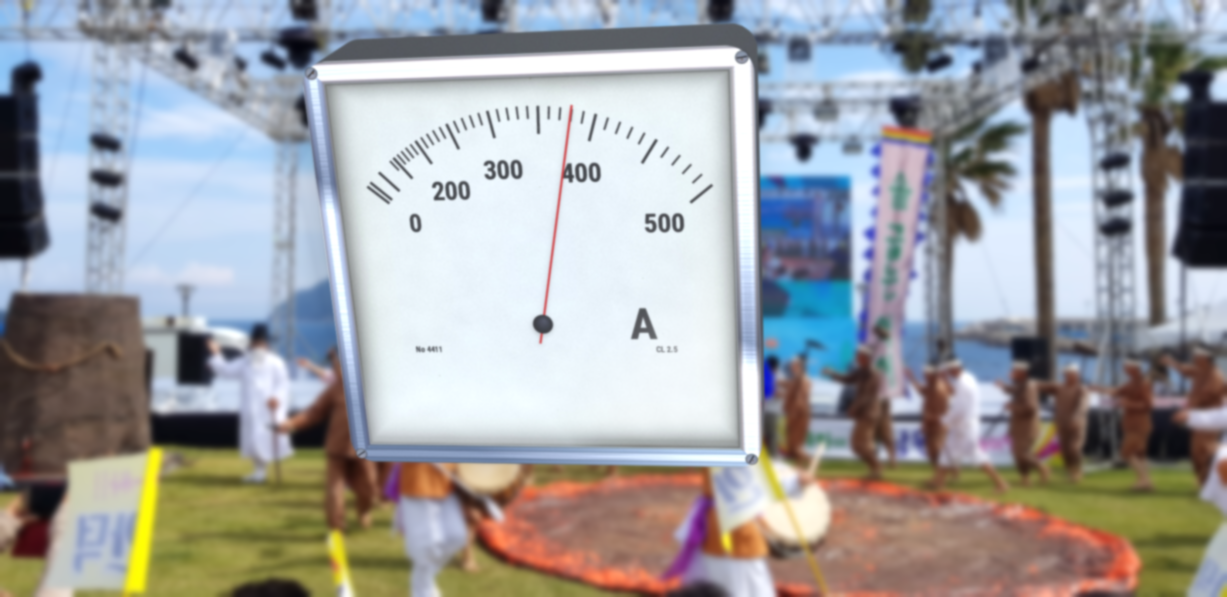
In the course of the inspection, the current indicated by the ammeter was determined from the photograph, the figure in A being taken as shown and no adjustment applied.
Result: 380 A
